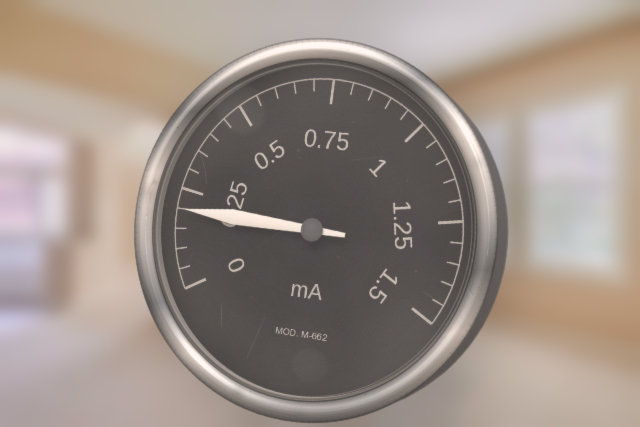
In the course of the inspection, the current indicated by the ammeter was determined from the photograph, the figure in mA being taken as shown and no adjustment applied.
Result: 0.2 mA
